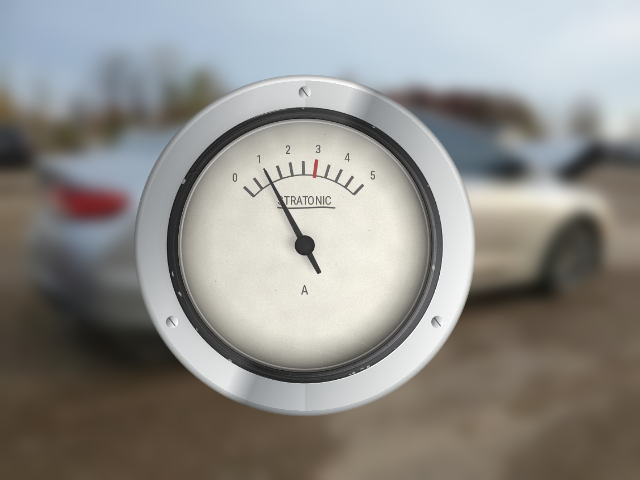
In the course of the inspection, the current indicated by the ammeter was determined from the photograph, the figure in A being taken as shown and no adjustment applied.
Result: 1 A
